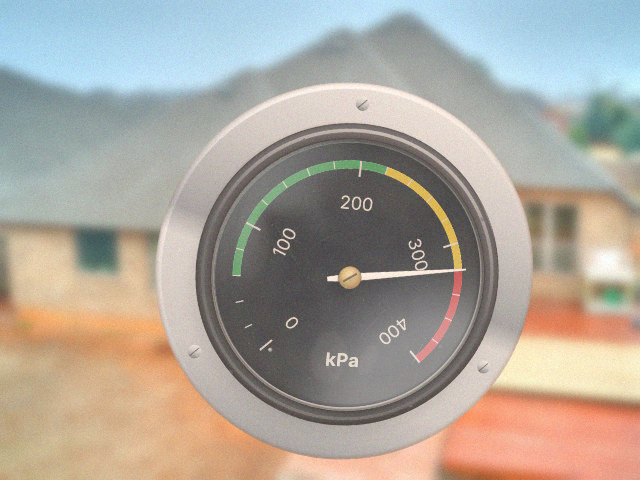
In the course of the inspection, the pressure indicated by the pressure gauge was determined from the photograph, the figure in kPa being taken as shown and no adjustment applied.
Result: 320 kPa
